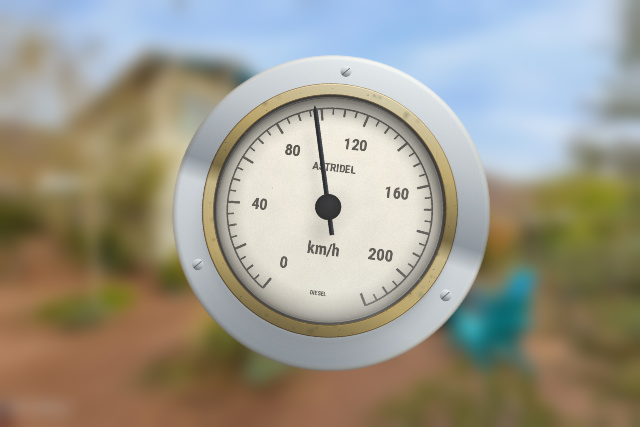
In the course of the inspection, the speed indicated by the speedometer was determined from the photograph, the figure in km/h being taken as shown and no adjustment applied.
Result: 97.5 km/h
